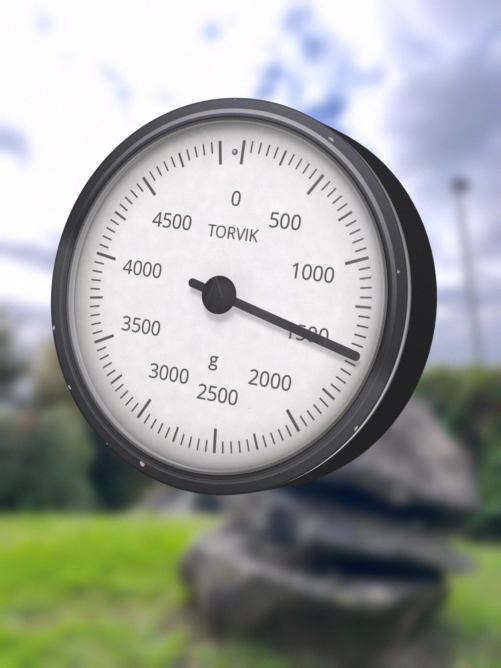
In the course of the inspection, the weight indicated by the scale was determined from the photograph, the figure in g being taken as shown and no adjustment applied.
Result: 1500 g
